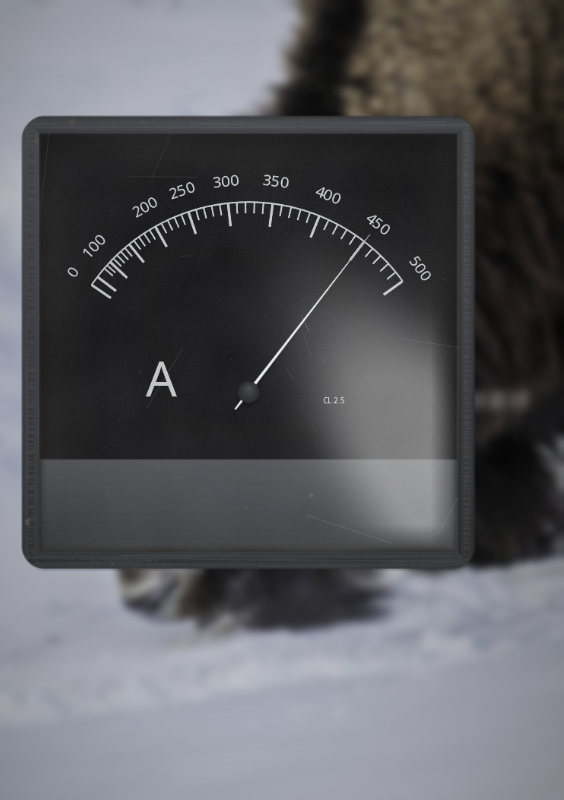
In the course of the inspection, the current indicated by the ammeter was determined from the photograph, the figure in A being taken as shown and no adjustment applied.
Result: 450 A
